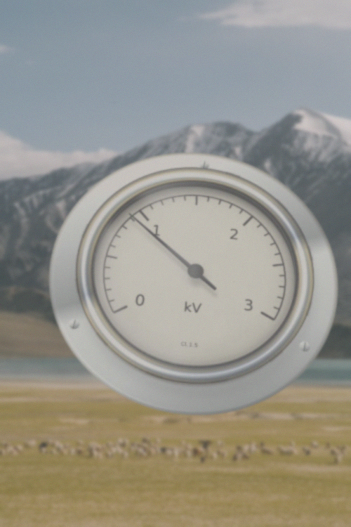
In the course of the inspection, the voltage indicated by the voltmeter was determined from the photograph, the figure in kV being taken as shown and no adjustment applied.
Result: 0.9 kV
